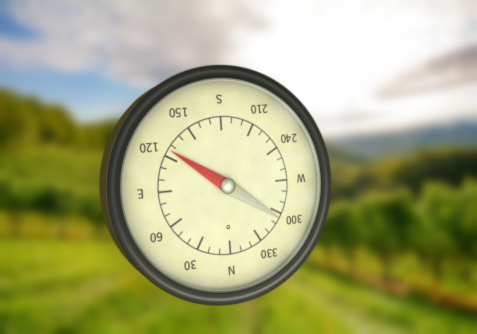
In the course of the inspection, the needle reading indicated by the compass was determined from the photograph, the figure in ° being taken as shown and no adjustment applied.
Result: 125 °
